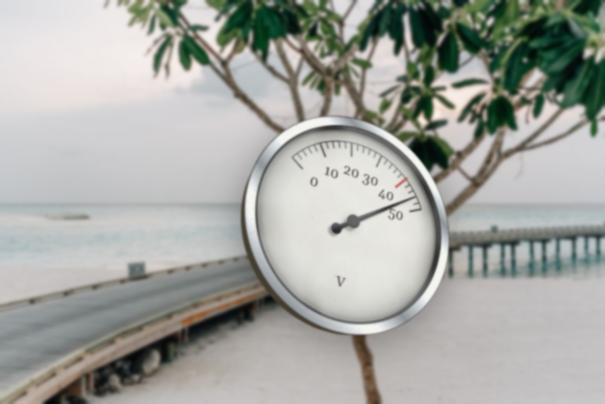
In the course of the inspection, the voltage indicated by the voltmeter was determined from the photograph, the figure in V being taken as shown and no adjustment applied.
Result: 46 V
